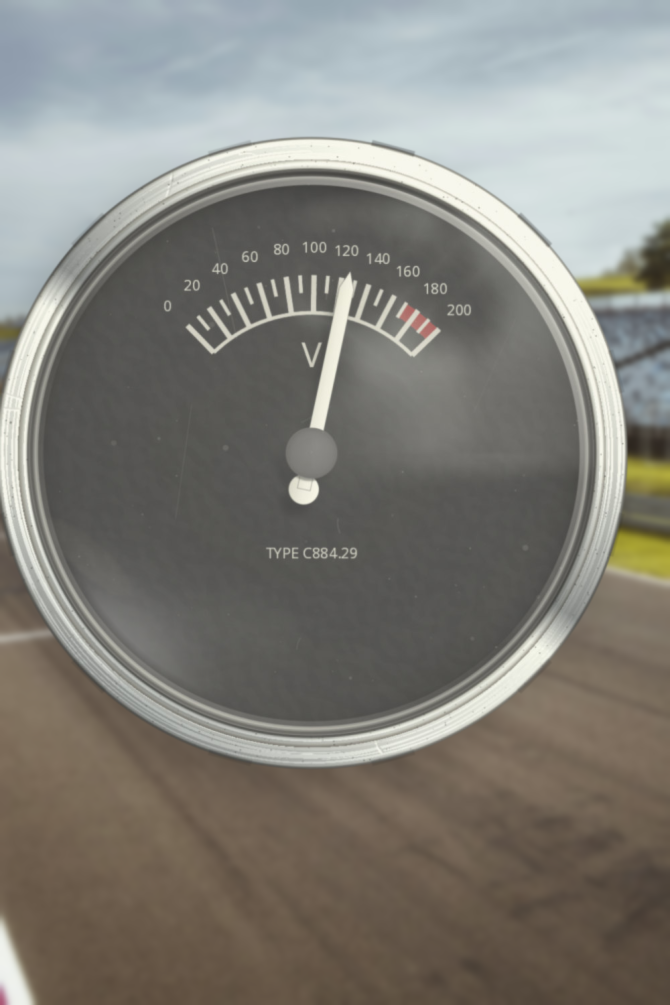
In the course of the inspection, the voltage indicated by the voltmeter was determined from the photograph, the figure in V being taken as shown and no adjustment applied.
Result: 125 V
